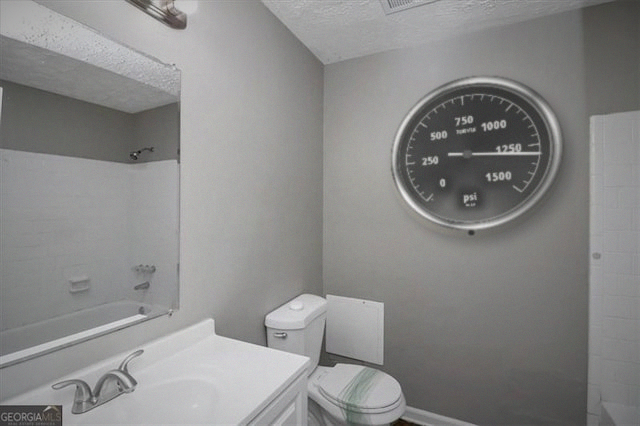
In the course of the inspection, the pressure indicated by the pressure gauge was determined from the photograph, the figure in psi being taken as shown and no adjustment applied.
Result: 1300 psi
